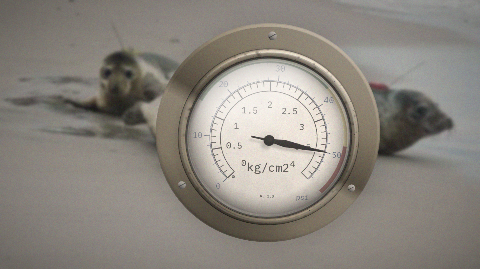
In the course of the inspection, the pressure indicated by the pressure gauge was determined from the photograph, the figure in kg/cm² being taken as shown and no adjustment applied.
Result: 3.5 kg/cm²
